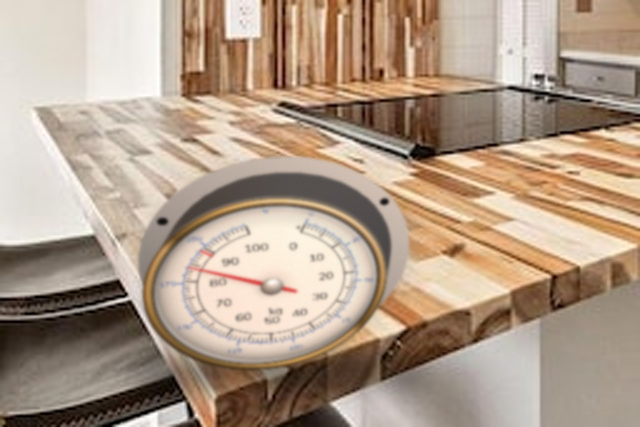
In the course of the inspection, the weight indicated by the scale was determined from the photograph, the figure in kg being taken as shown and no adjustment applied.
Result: 85 kg
